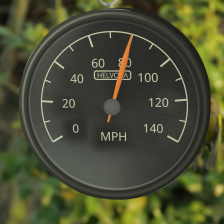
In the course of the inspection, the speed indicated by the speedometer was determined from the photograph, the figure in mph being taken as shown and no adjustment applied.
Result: 80 mph
